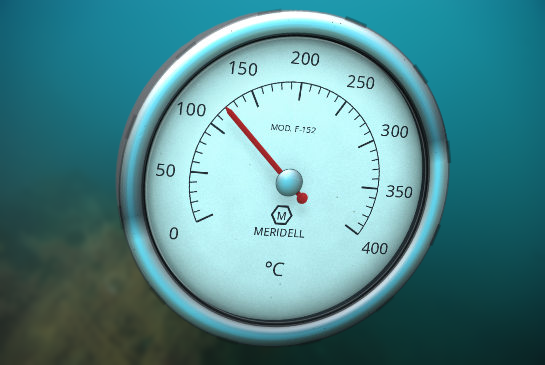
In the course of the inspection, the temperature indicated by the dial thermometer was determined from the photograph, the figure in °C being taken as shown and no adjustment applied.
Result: 120 °C
